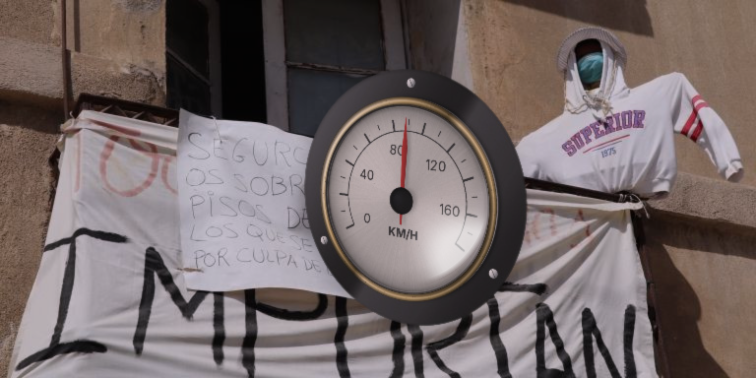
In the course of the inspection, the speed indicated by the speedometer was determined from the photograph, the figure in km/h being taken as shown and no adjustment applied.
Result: 90 km/h
